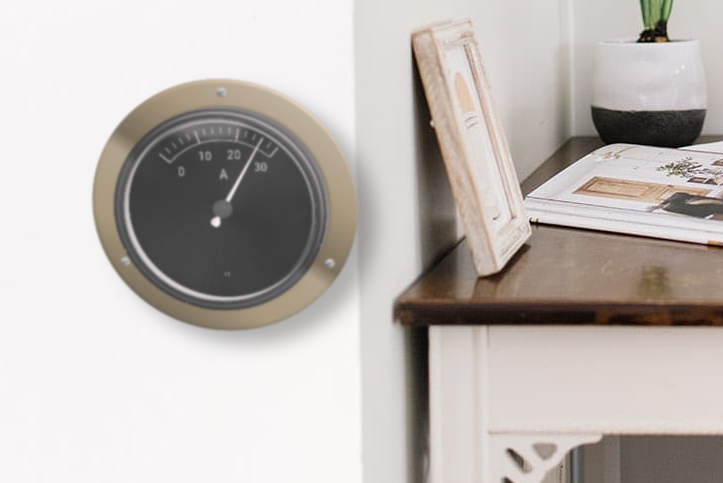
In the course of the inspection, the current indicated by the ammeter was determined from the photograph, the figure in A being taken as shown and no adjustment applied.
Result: 26 A
